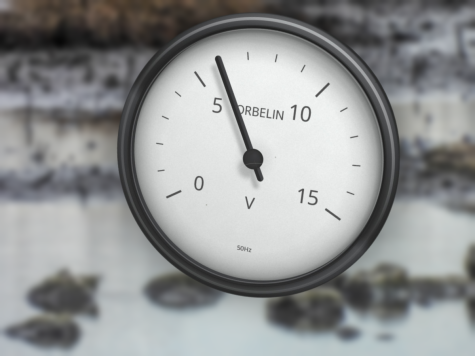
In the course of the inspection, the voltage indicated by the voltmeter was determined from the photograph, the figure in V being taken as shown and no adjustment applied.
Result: 6 V
